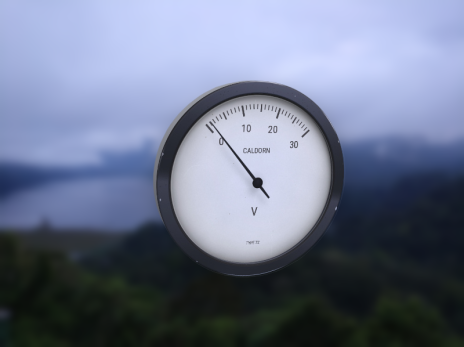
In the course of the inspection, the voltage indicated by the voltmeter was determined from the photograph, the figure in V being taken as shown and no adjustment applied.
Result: 1 V
